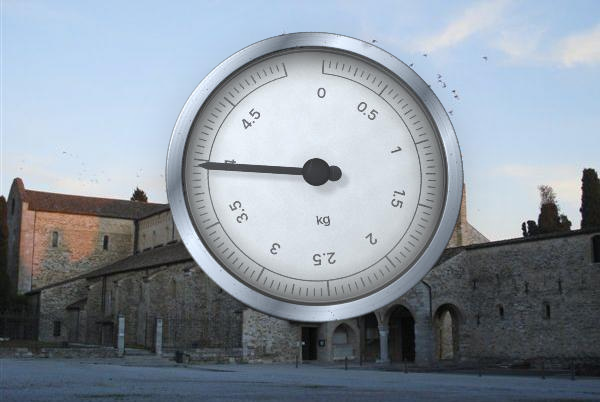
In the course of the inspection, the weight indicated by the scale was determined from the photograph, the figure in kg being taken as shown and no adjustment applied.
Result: 3.95 kg
